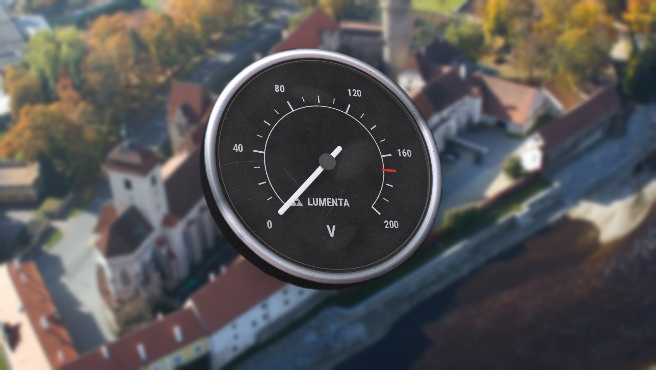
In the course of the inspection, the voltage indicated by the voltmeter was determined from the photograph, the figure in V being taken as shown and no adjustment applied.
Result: 0 V
